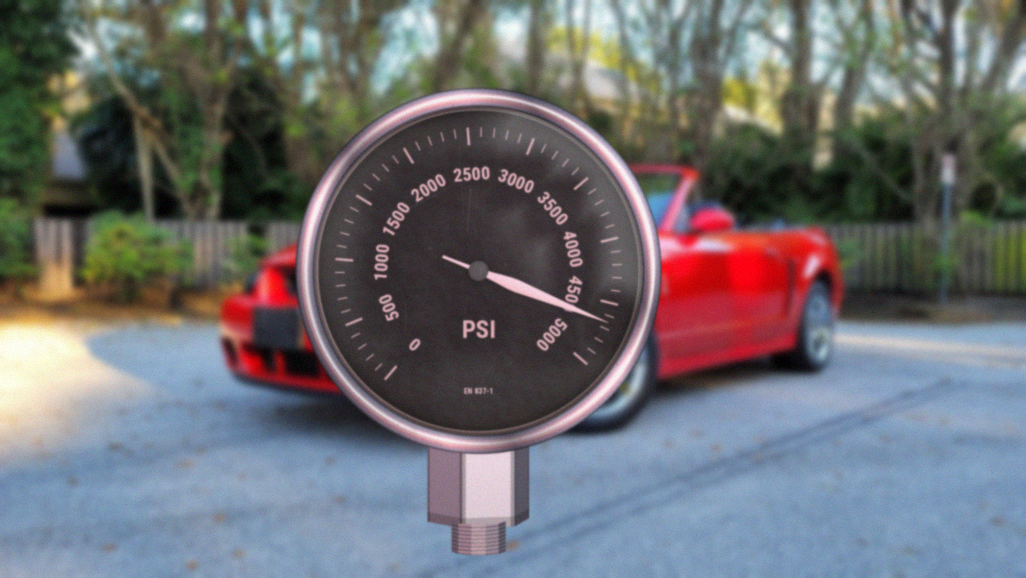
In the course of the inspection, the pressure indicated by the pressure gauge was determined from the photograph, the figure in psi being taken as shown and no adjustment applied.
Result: 4650 psi
